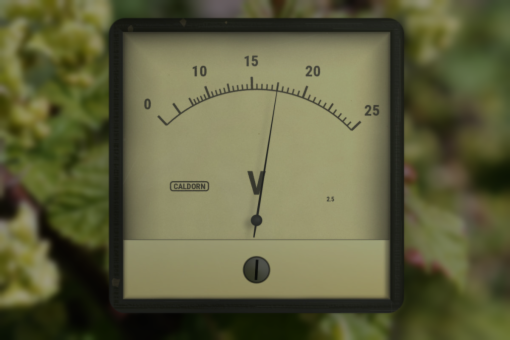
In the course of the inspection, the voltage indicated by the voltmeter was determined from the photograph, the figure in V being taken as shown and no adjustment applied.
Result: 17.5 V
